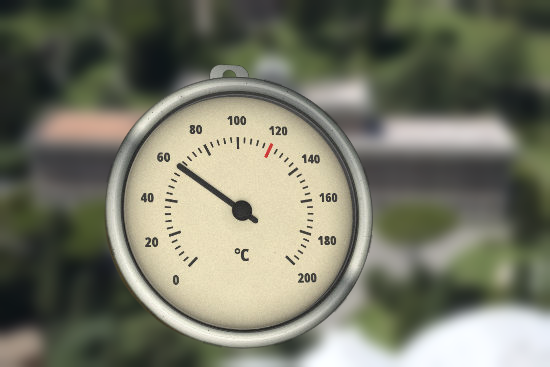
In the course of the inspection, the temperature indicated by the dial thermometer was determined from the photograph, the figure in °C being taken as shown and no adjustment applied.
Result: 60 °C
